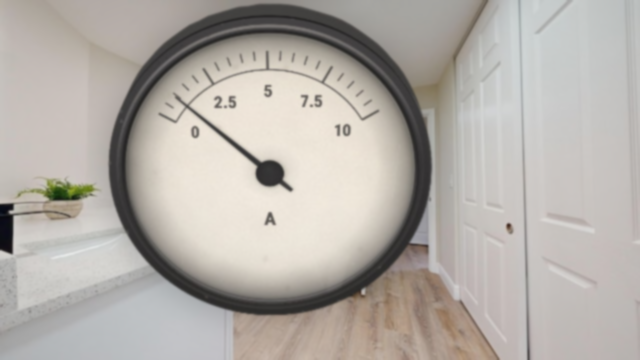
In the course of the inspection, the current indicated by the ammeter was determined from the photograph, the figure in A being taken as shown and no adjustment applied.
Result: 1 A
